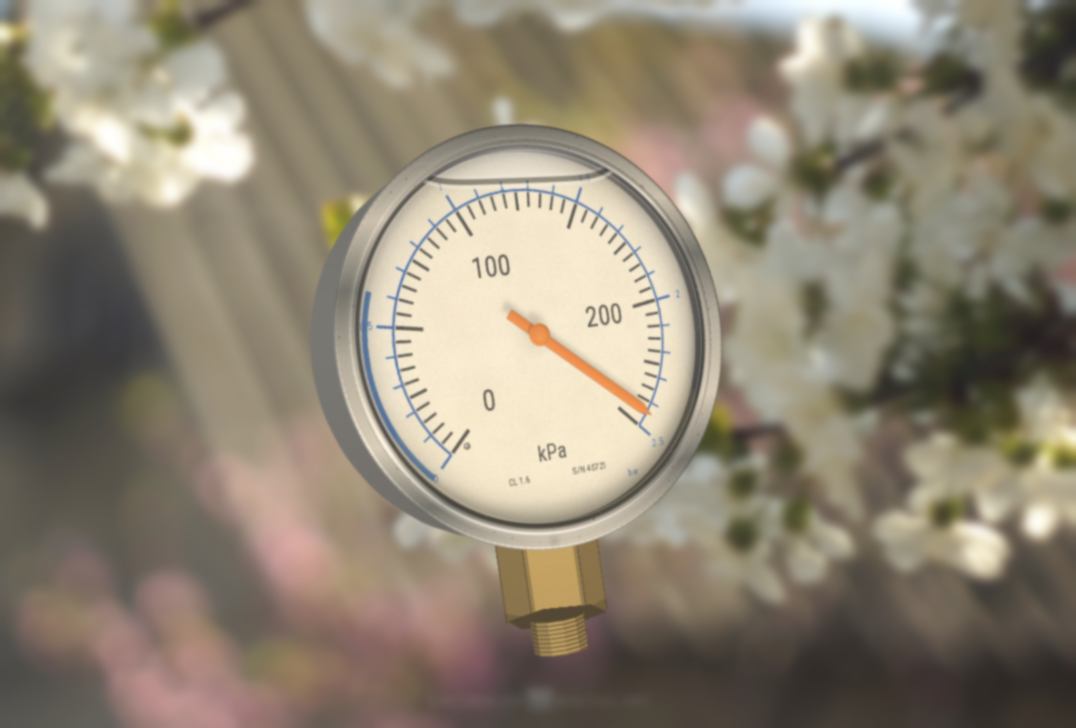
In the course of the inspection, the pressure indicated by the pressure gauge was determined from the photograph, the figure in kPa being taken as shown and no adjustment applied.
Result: 245 kPa
